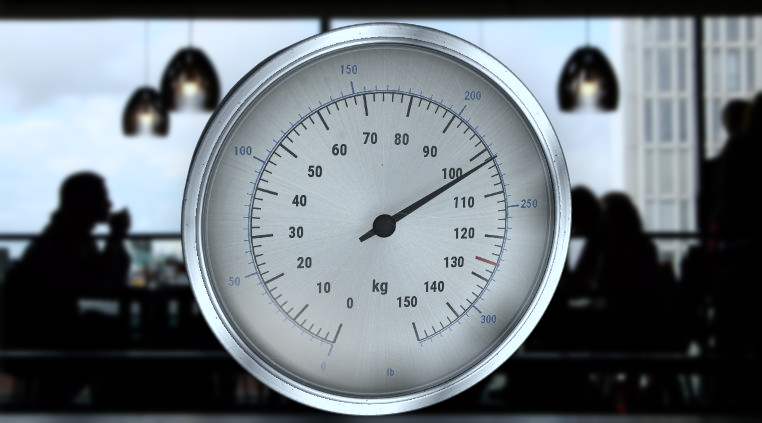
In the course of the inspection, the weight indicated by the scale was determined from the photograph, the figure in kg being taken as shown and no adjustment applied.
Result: 102 kg
